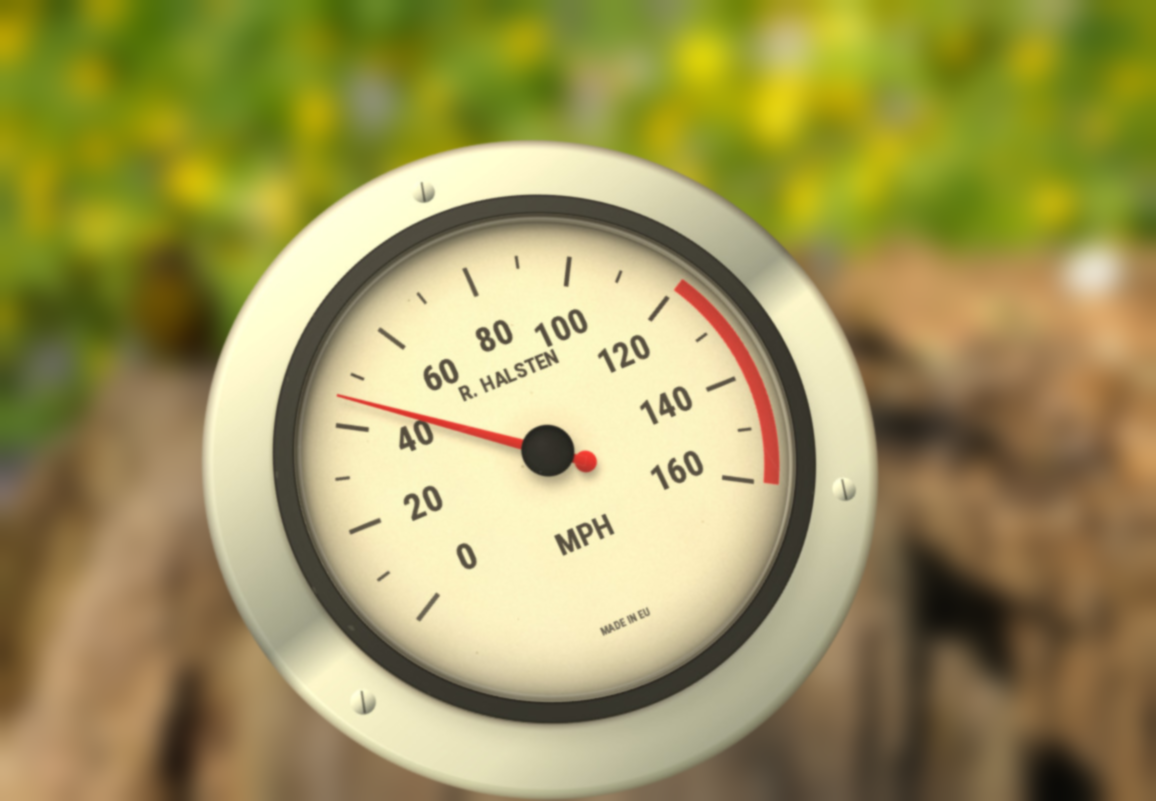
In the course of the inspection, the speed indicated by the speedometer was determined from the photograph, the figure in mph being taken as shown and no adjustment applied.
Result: 45 mph
